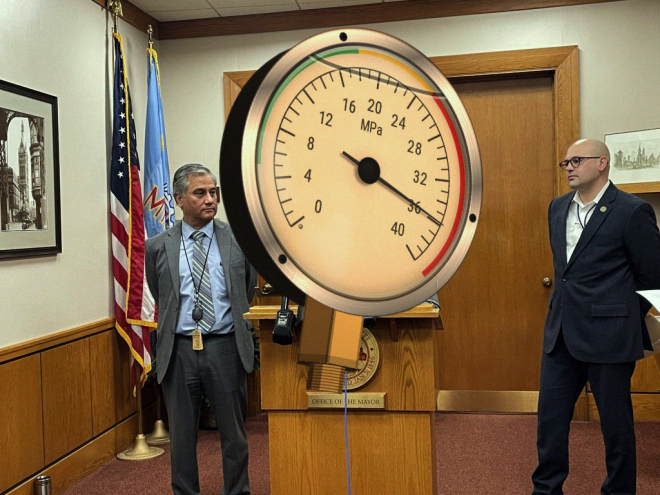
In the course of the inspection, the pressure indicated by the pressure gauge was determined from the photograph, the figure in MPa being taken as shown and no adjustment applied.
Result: 36 MPa
